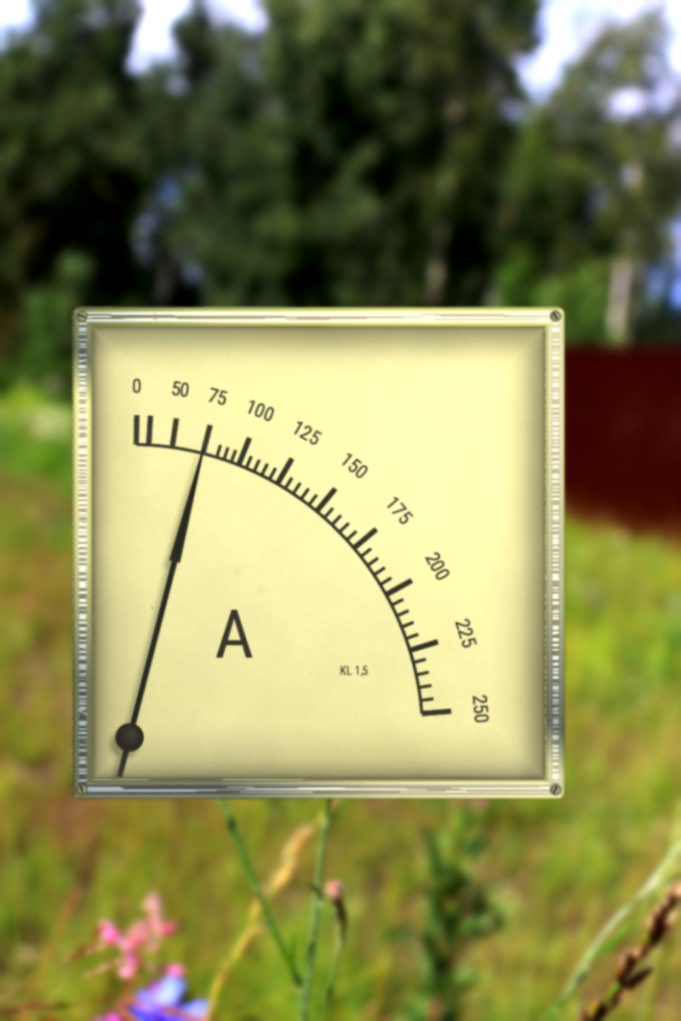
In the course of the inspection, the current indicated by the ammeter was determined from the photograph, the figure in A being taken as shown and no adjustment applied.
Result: 75 A
